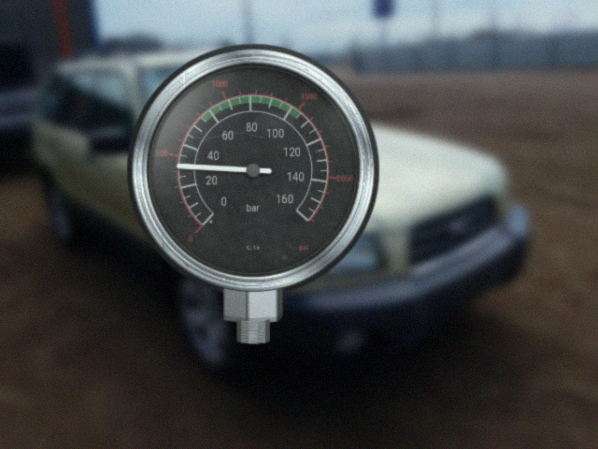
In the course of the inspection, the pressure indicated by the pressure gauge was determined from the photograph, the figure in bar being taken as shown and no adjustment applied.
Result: 30 bar
